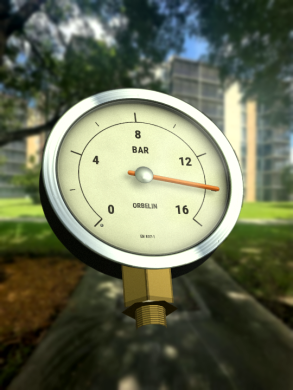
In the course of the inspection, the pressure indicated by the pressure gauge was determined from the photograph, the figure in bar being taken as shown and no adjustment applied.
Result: 14 bar
